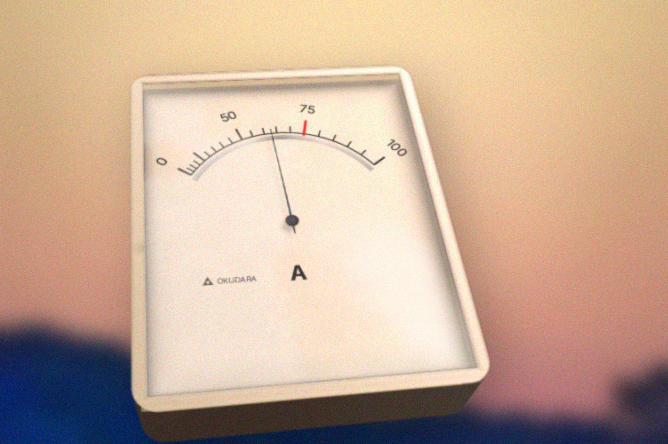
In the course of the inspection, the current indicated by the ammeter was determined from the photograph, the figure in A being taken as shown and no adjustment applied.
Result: 62.5 A
